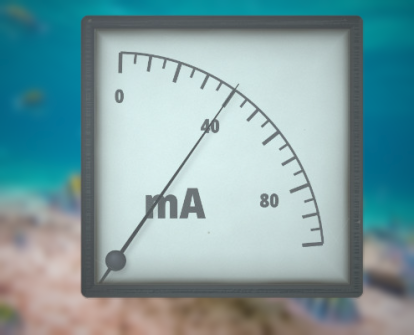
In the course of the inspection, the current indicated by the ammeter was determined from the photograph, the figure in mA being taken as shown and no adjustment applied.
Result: 40 mA
